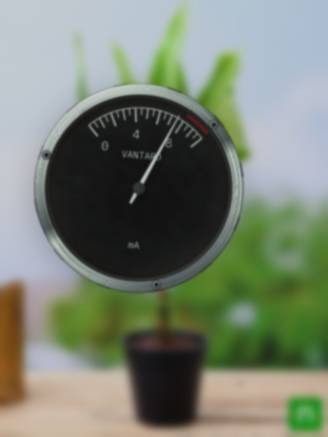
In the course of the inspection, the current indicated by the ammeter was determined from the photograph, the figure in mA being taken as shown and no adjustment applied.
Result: 7.5 mA
